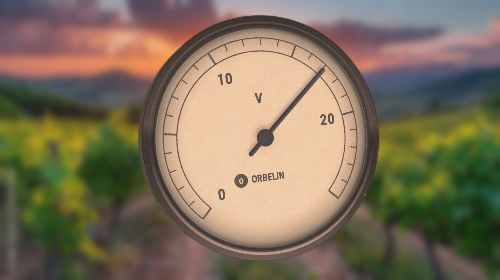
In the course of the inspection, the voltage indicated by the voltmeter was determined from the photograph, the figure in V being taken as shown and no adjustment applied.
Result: 17 V
